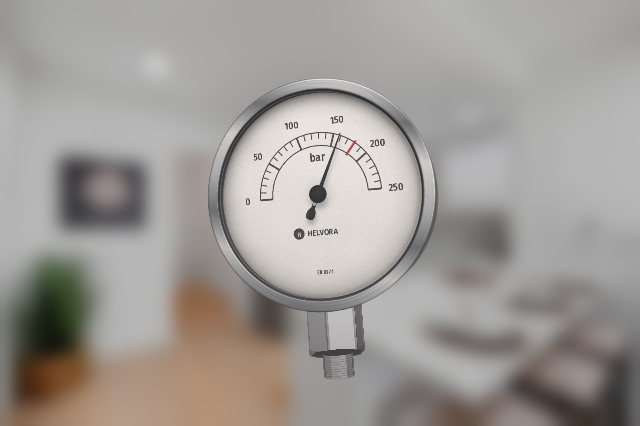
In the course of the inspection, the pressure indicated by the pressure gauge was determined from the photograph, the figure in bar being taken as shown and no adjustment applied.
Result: 160 bar
